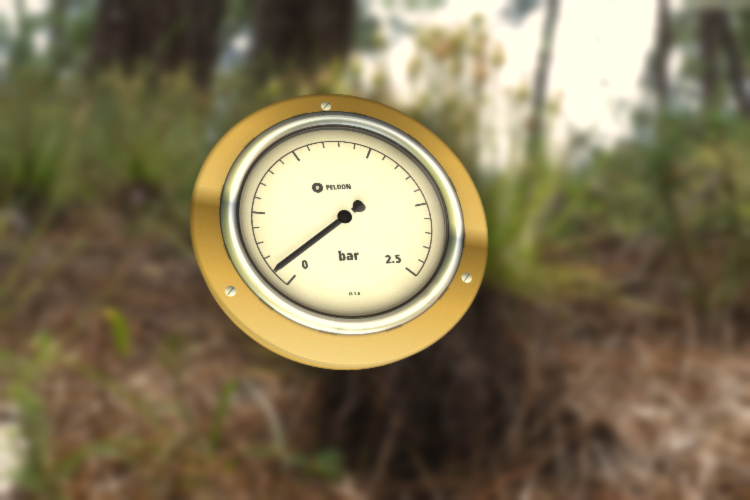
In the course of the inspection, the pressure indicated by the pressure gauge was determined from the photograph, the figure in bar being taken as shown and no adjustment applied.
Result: 0.1 bar
